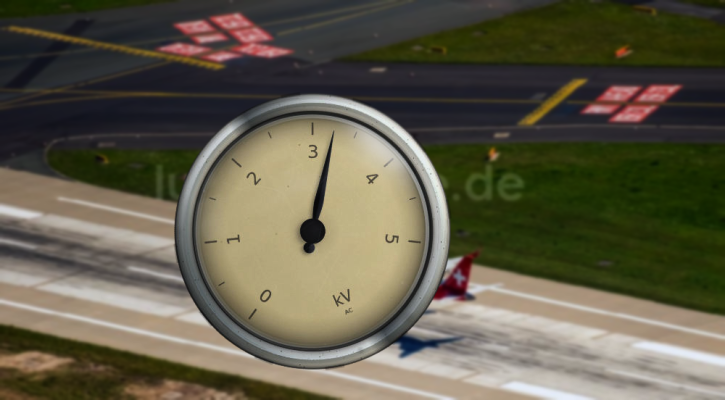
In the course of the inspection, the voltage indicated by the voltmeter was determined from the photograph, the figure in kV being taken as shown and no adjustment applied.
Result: 3.25 kV
